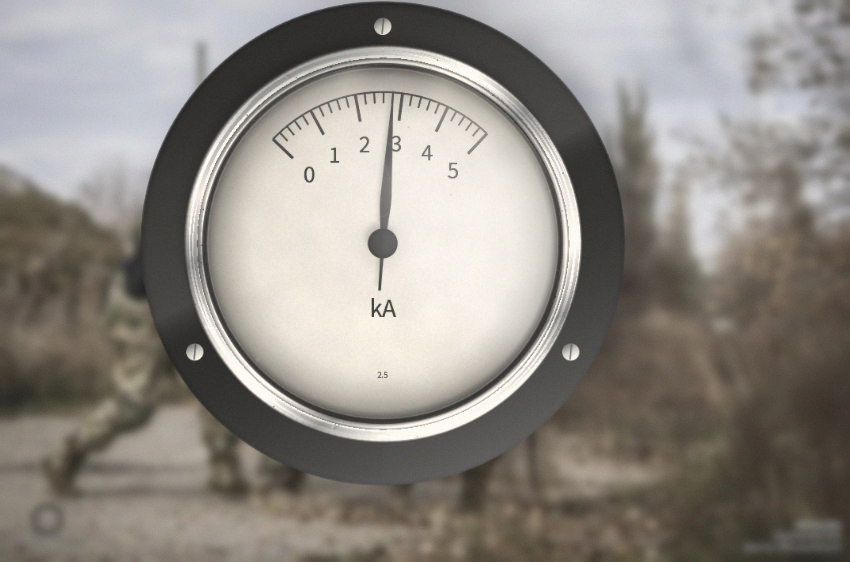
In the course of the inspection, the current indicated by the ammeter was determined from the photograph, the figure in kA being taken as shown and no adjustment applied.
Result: 2.8 kA
